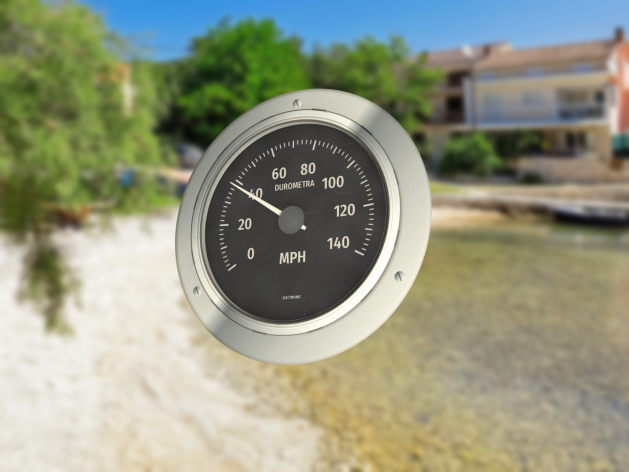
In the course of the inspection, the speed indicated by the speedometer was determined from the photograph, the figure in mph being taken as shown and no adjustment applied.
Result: 38 mph
